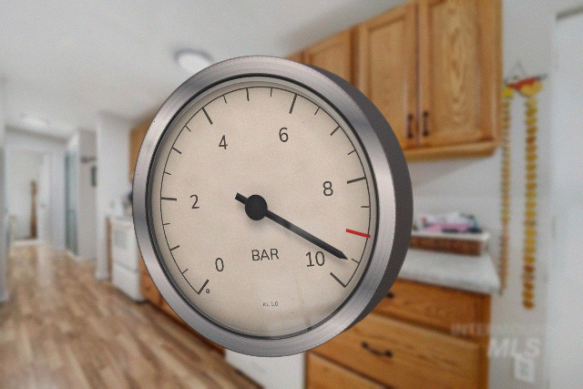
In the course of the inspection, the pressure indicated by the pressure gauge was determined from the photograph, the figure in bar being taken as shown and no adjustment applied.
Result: 9.5 bar
